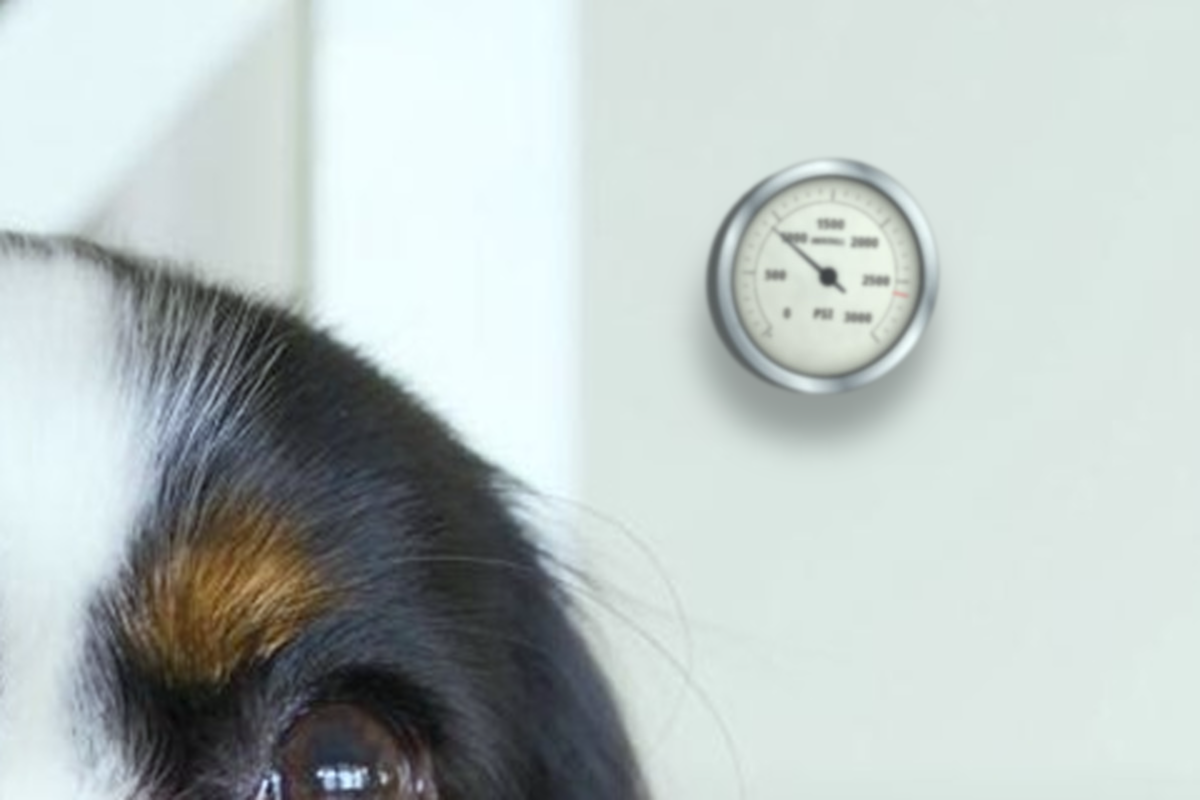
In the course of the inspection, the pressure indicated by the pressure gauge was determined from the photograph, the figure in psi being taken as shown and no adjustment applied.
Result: 900 psi
